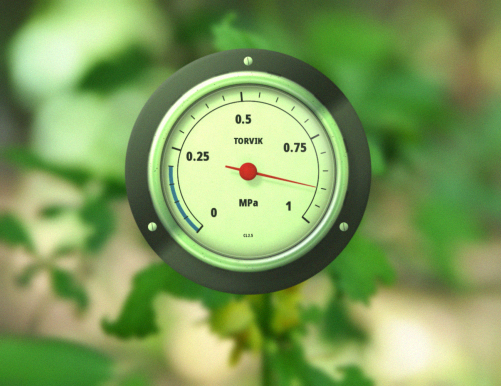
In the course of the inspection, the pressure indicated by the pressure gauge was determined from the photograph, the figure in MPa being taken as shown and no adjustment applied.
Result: 0.9 MPa
